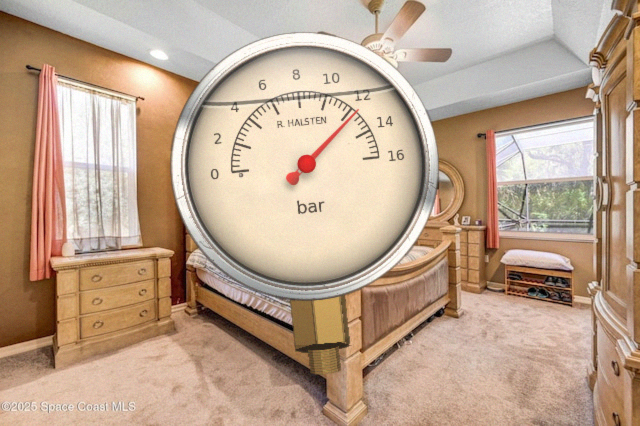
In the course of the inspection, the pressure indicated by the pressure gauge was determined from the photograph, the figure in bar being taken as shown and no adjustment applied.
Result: 12.4 bar
